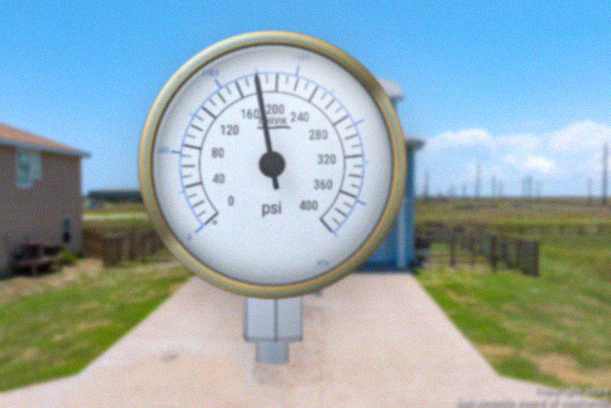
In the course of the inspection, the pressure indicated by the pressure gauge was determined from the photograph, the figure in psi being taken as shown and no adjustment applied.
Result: 180 psi
